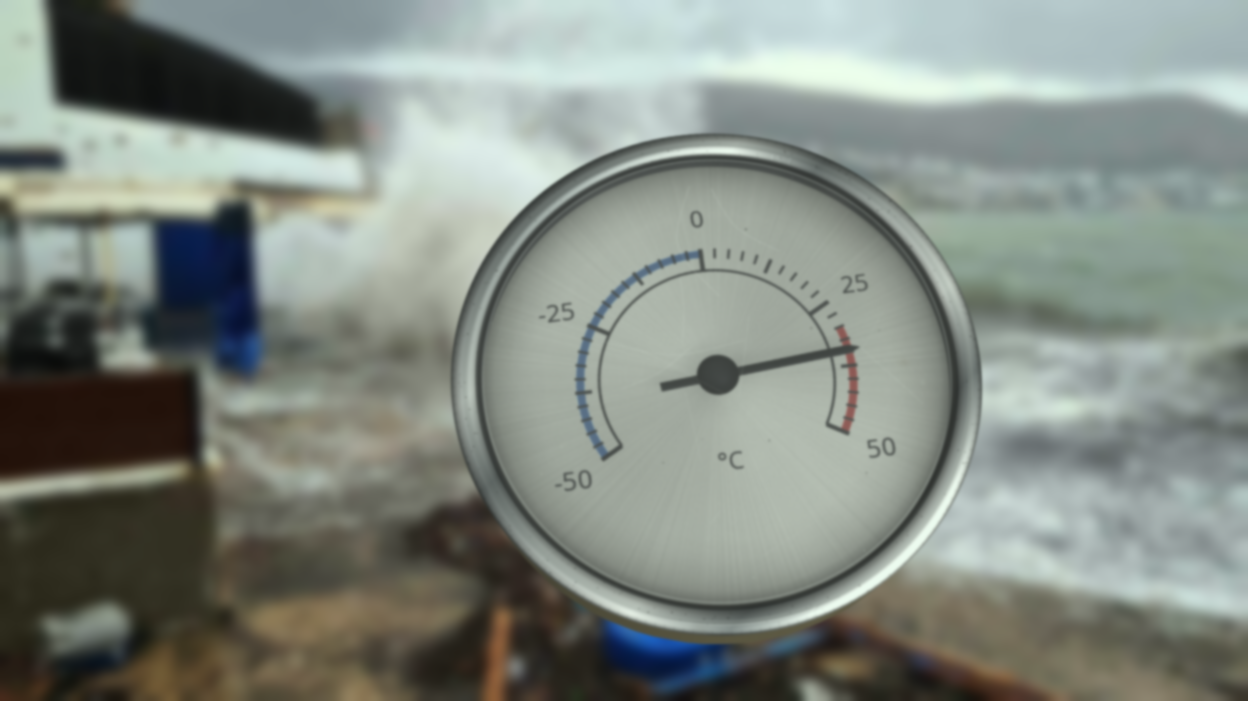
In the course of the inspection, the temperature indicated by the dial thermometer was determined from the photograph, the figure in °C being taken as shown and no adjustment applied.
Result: 35 °C
